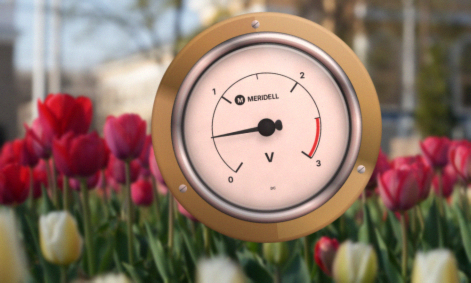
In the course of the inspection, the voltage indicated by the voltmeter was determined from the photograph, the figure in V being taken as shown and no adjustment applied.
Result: 0.5 V
